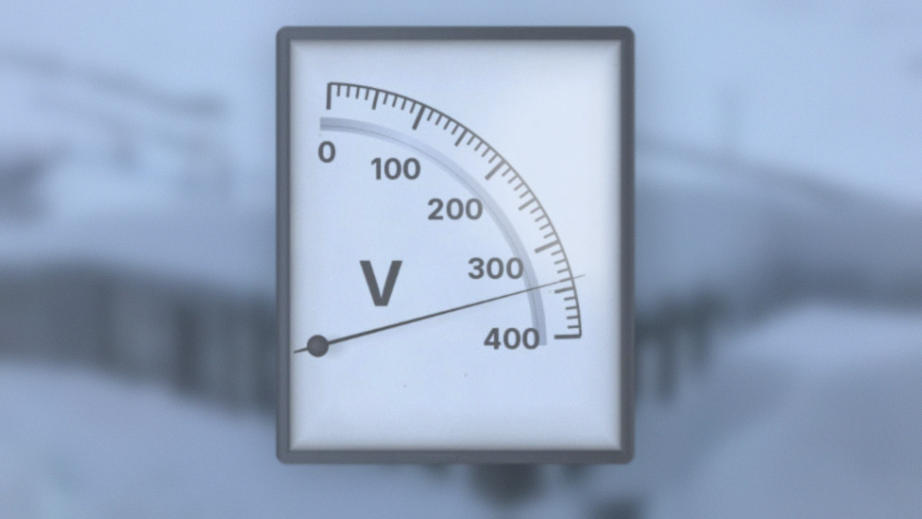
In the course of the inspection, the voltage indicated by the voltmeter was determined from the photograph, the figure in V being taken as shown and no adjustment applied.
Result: 340 V
